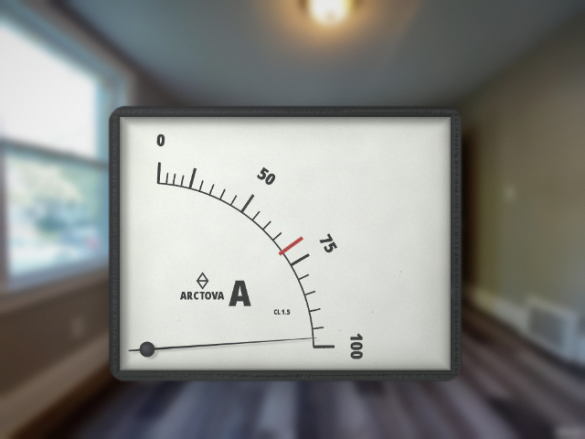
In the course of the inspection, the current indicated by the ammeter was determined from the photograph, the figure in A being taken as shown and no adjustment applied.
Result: 97.5 A
